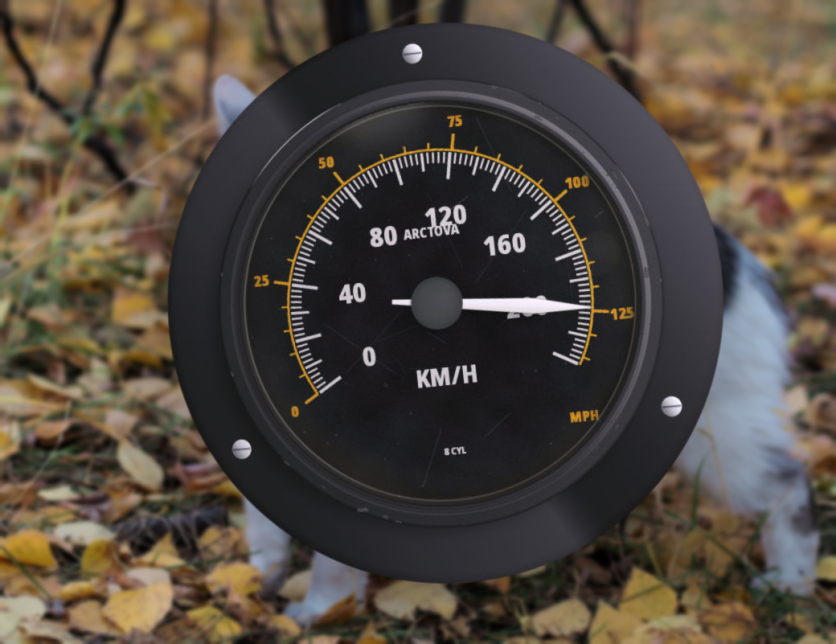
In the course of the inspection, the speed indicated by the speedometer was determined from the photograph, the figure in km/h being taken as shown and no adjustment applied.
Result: 200 km/h
